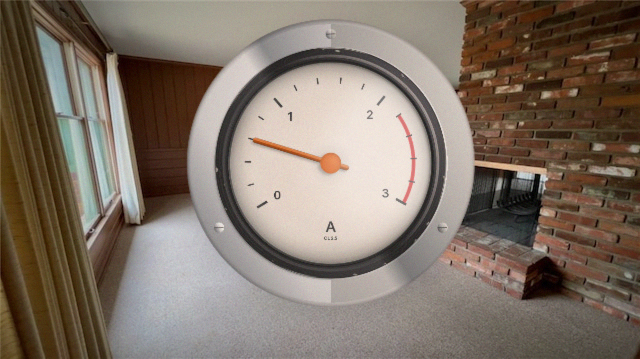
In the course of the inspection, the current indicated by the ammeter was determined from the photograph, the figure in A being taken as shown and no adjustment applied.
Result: 0.6 A
